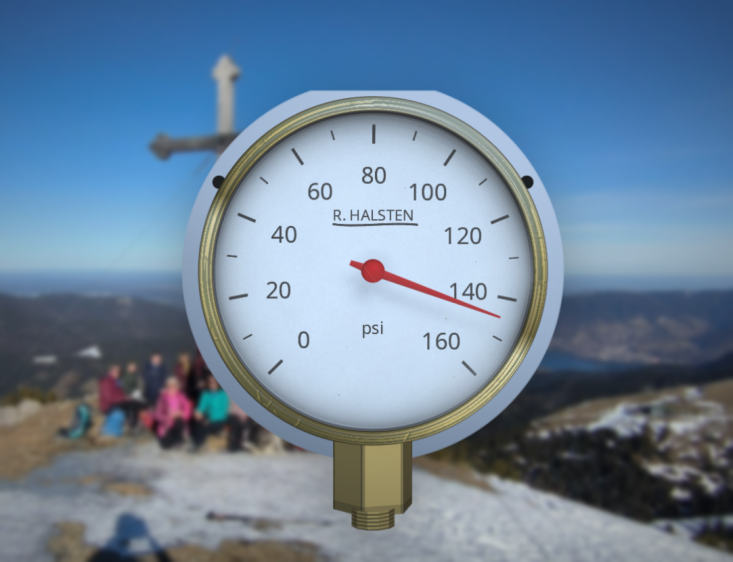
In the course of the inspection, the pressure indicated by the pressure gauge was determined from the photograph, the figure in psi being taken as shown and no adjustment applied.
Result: 145 psi
